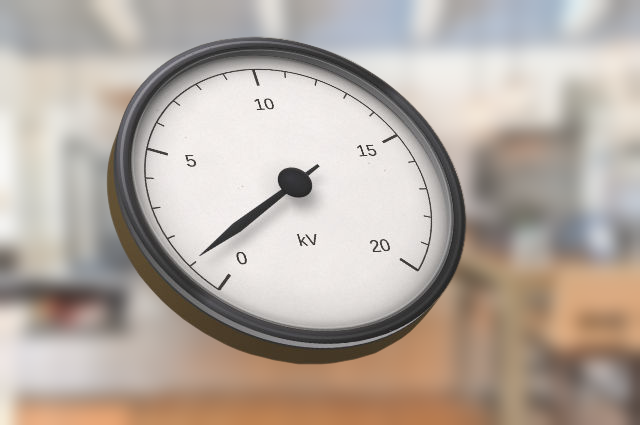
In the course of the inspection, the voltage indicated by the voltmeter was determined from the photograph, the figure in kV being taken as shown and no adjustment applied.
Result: 1 kV
